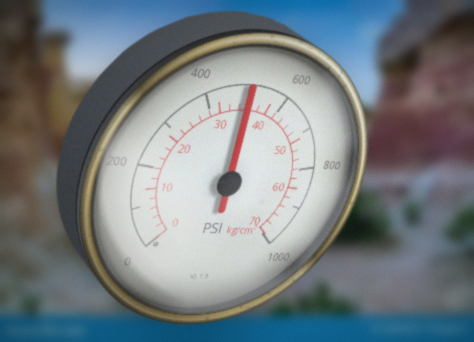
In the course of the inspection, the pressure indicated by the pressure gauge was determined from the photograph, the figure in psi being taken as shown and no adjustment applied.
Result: 500 psi
